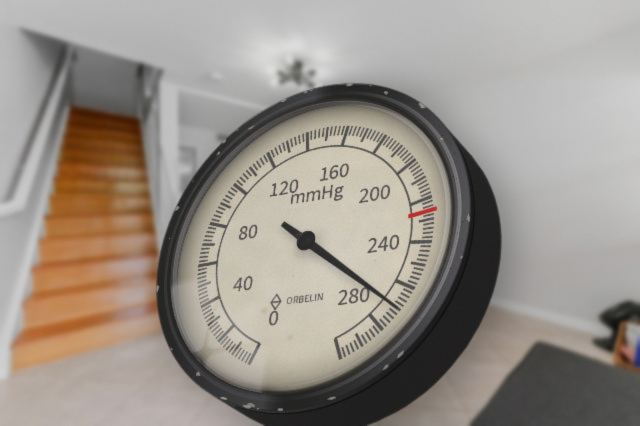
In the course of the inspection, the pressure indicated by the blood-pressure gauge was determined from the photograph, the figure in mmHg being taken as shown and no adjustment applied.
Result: 270 mmHg
